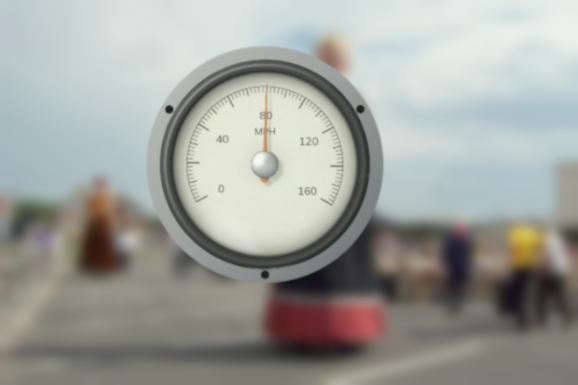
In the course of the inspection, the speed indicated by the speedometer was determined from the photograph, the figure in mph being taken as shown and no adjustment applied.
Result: 80 mph
